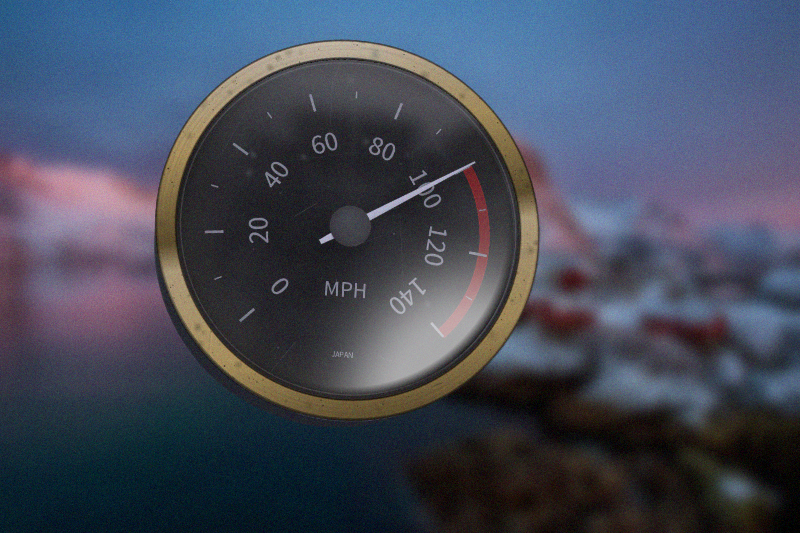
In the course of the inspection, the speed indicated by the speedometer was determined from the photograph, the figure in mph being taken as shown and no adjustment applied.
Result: 100 mph
